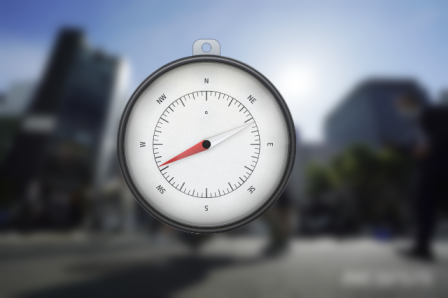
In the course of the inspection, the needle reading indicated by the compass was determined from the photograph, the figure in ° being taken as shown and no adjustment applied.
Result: 245 °
